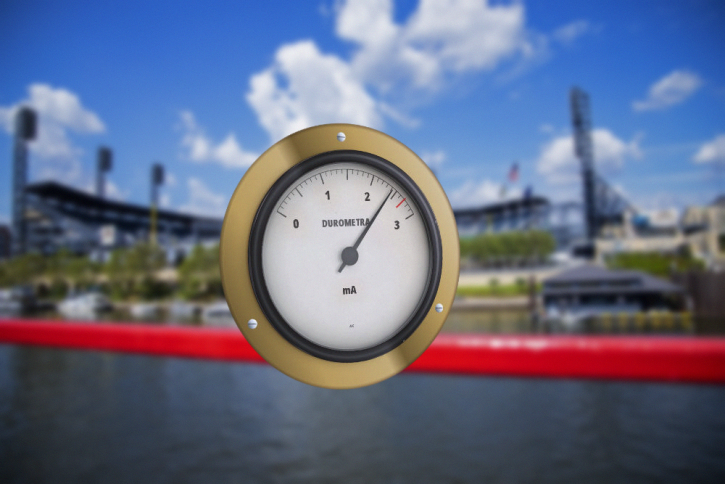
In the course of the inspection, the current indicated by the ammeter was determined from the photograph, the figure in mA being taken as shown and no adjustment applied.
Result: 2.4 mA
